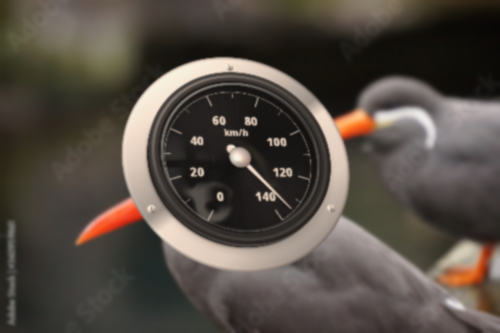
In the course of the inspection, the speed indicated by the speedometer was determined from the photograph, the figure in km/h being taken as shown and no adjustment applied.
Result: 135 km/h
